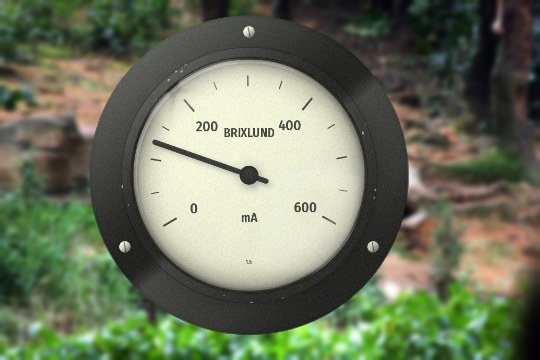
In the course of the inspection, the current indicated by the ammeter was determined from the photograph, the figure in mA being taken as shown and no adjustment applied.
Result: 125 mA
